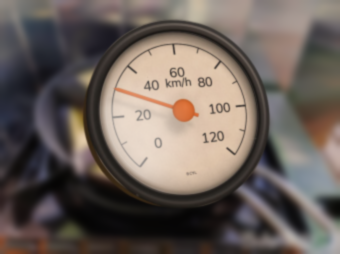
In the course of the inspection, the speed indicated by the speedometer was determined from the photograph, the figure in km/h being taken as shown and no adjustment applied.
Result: 30 km/h
